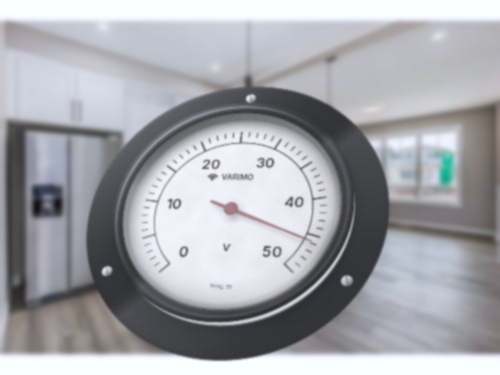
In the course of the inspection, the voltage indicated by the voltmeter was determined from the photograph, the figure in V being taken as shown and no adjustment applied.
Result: 46 V
